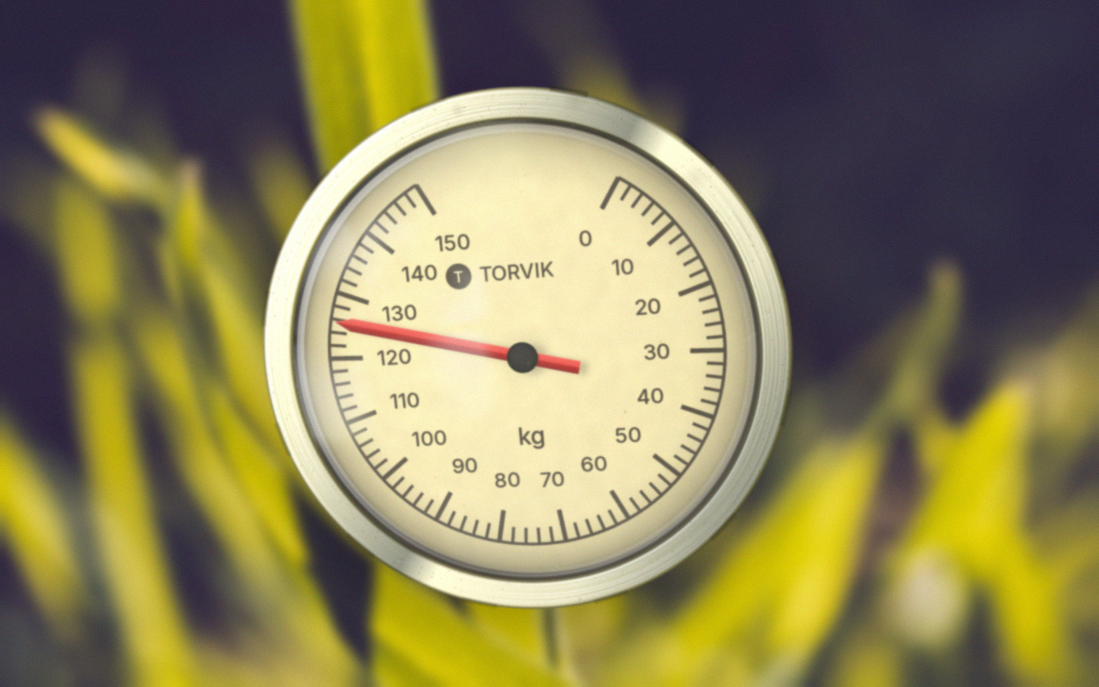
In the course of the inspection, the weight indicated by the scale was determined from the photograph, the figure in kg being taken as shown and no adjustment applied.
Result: 126 kg
